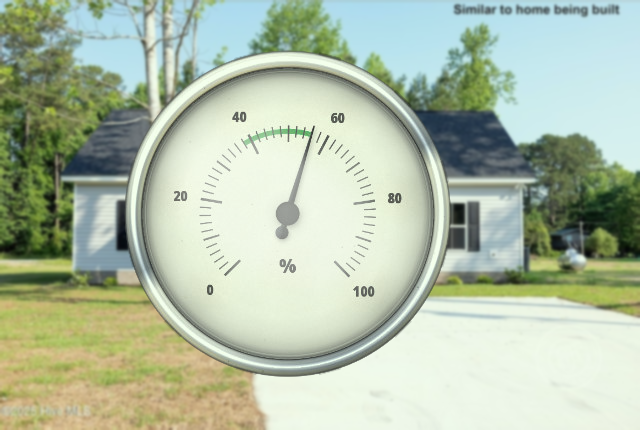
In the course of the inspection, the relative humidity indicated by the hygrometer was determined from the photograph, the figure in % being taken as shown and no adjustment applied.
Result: 56 %
